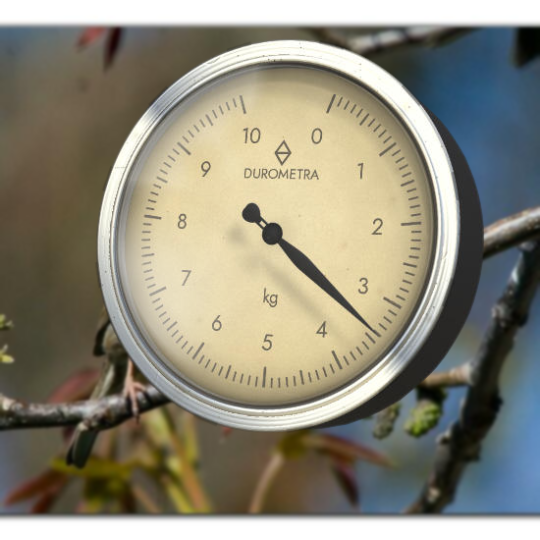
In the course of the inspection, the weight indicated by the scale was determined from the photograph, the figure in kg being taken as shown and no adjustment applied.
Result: 3.4 kg
